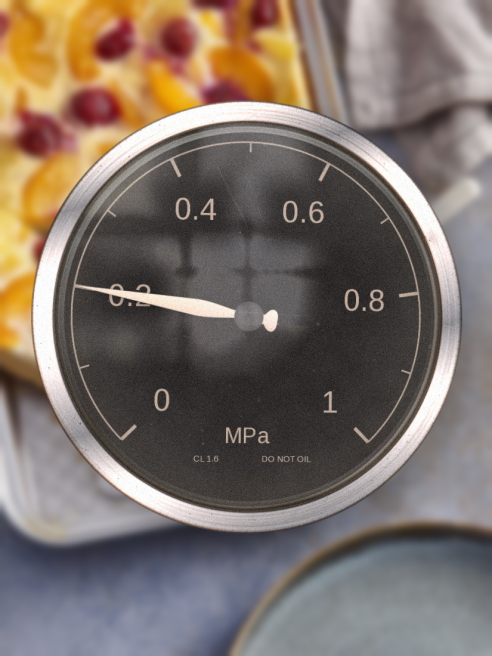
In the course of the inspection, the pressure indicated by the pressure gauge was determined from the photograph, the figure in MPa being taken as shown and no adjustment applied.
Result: 0.2 MPa
